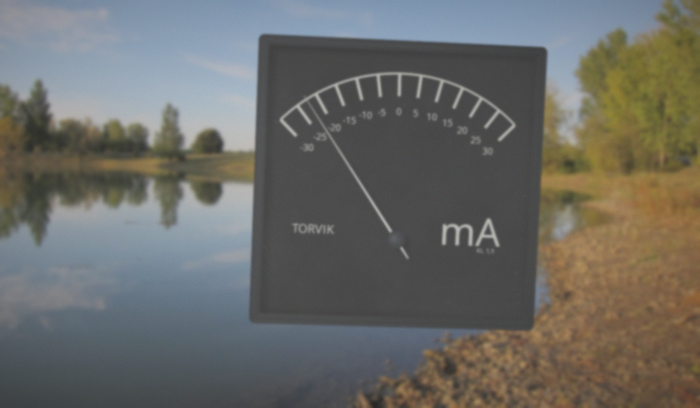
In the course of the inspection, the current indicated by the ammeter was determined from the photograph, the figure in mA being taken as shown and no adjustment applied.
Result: -22.5 mA
